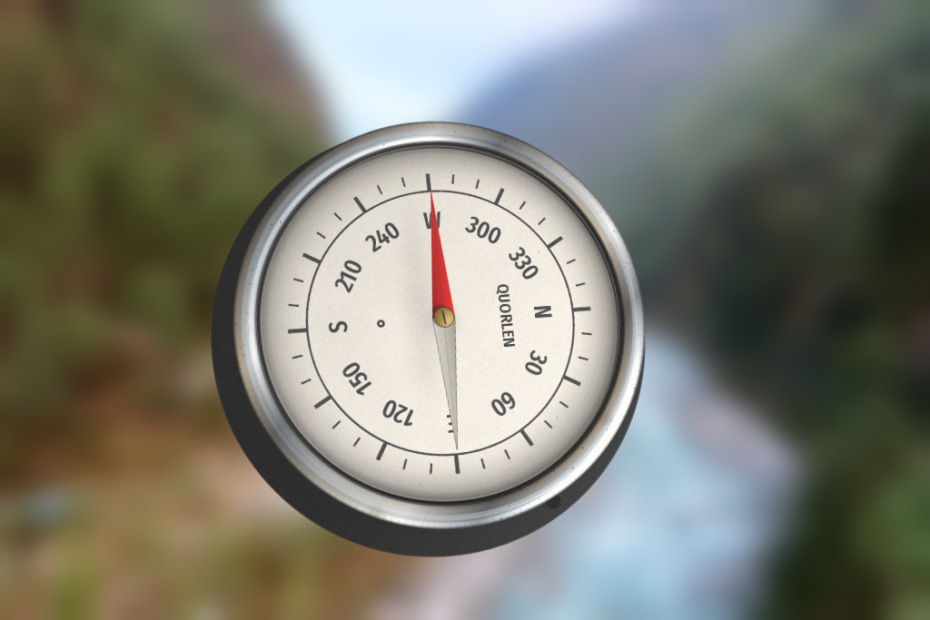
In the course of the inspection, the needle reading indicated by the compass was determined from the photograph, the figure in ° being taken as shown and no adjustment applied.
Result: 270 °
